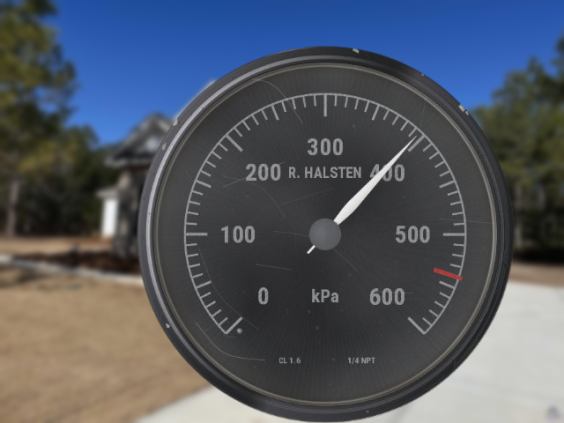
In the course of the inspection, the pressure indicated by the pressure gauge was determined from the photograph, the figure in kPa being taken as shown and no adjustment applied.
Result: 395 kPa
